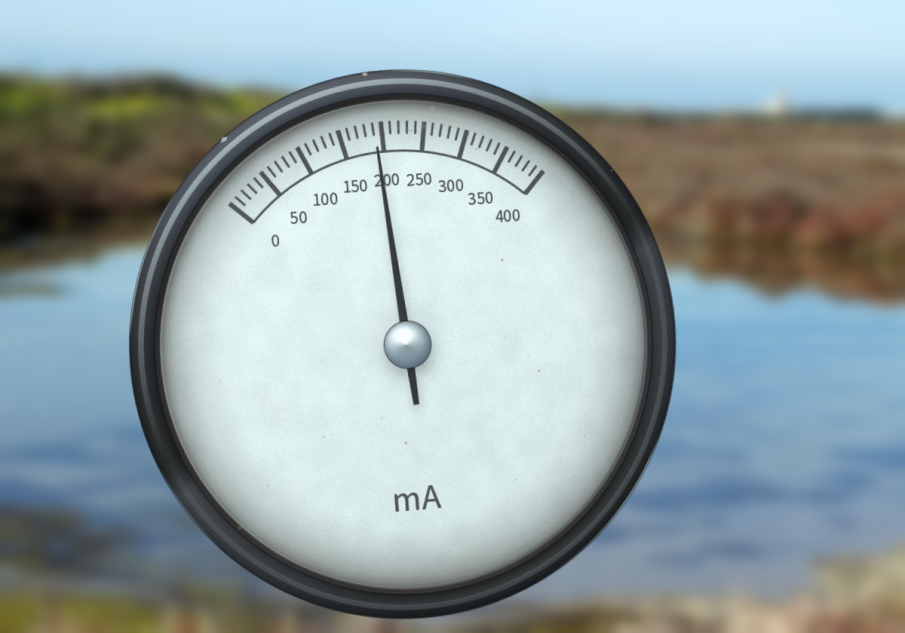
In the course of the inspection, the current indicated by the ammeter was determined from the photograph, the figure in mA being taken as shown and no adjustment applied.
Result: 190 mA
